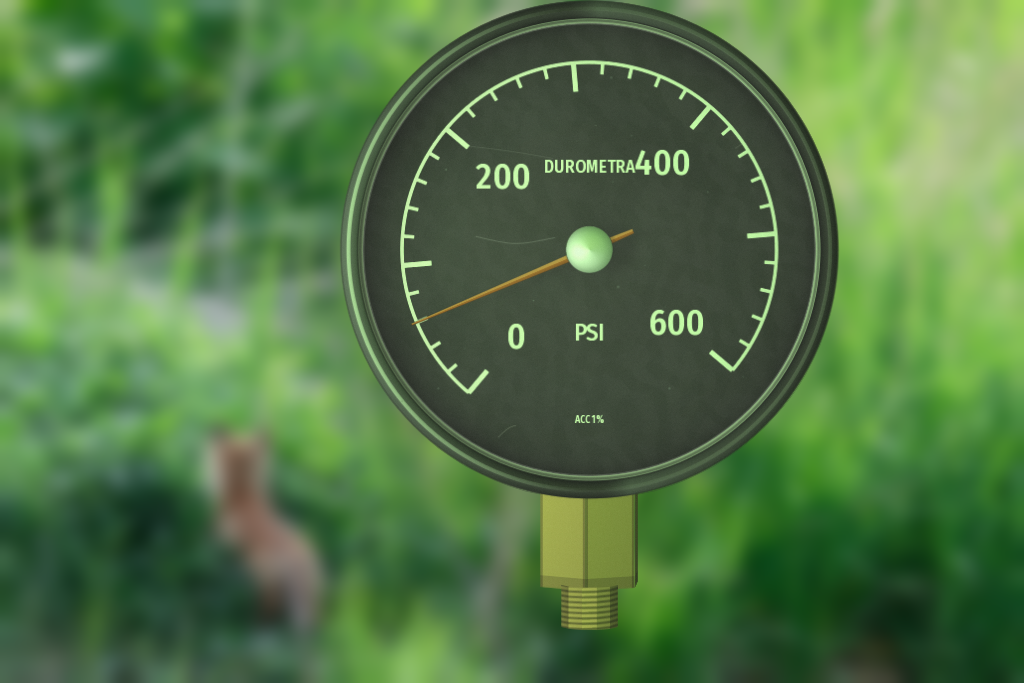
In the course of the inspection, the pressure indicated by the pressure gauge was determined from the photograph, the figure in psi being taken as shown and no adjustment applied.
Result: 60 psi
